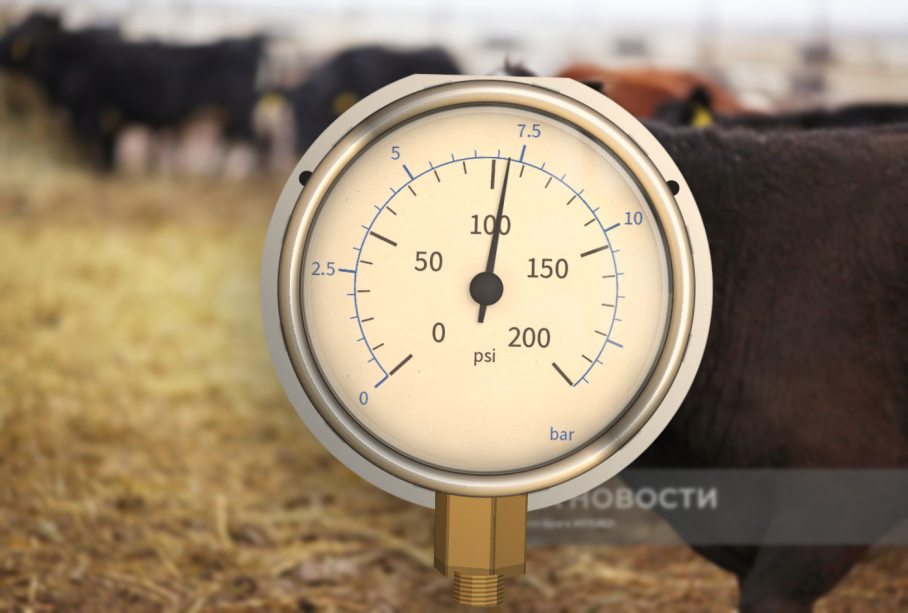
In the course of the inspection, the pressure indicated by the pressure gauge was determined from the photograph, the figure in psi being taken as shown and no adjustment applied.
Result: 105 psi
